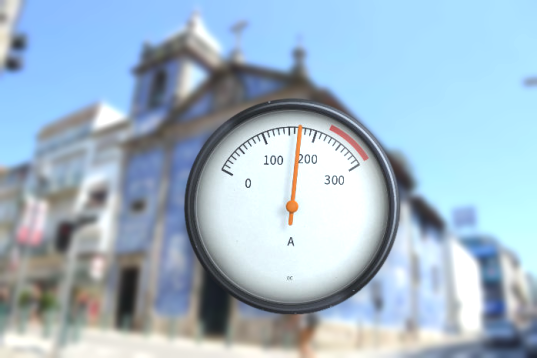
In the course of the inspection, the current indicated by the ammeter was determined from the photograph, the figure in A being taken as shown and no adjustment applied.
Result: 170 A
